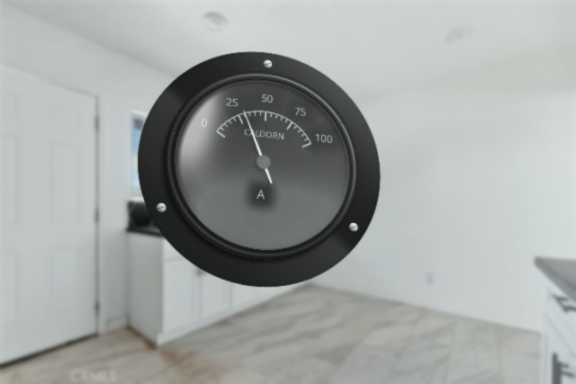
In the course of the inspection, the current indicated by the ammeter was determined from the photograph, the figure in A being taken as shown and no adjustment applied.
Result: 30 A
